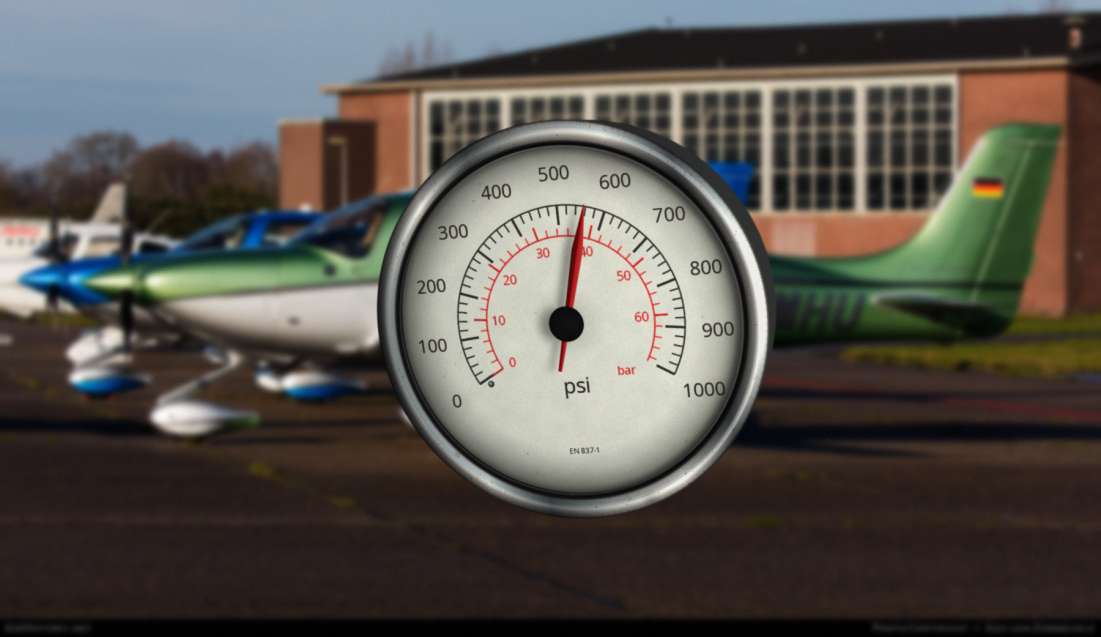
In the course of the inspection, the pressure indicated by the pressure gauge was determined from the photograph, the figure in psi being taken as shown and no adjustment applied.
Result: 560 psi
